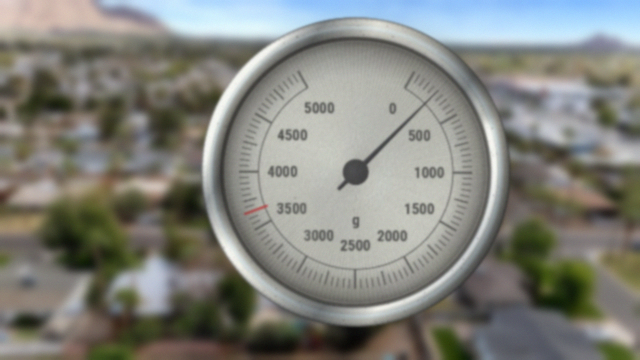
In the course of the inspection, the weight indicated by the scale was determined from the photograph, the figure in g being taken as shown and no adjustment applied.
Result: 250 g
